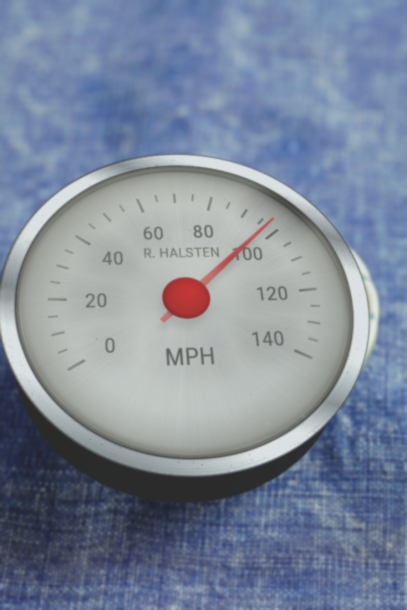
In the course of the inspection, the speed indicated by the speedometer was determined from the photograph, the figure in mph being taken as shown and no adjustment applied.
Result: 97.5 mph
